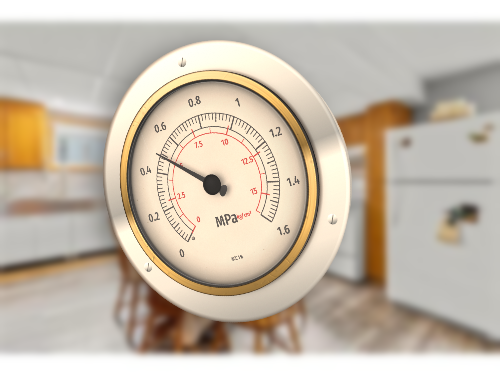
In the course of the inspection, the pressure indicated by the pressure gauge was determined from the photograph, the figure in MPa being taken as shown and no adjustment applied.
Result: 0.5 MPa
